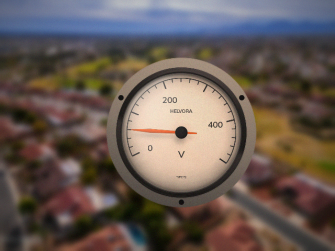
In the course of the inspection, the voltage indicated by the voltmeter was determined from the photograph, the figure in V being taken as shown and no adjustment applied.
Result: 60 V
